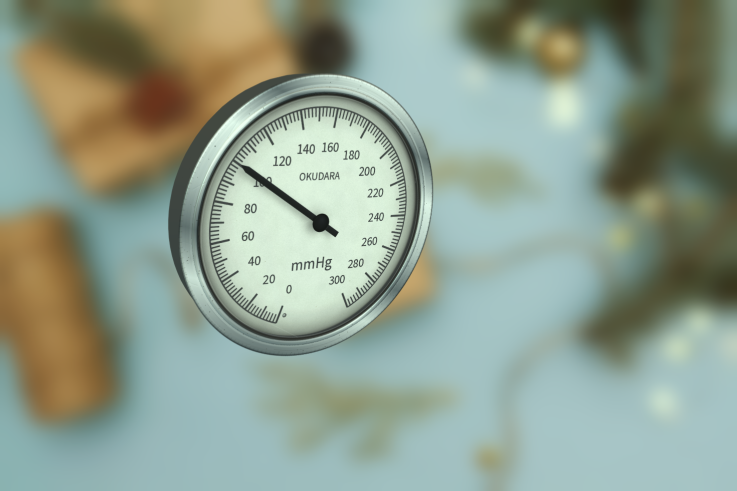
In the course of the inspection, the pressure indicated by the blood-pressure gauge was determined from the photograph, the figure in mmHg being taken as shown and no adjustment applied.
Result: 100 mmHg
